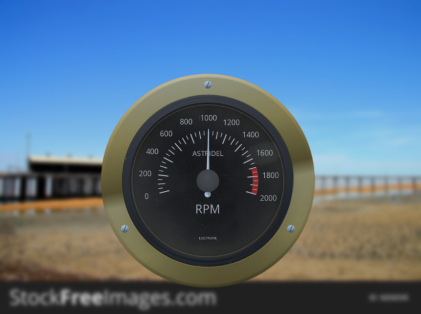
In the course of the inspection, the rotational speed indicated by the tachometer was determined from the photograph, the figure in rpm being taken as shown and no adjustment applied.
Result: 1000 rpm
